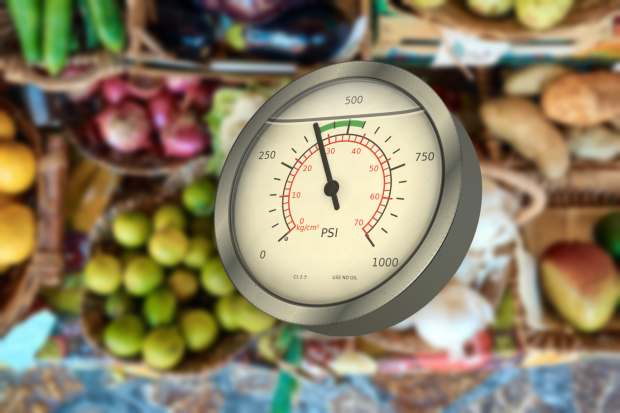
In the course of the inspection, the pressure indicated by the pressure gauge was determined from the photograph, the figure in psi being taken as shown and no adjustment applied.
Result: 400 psi
